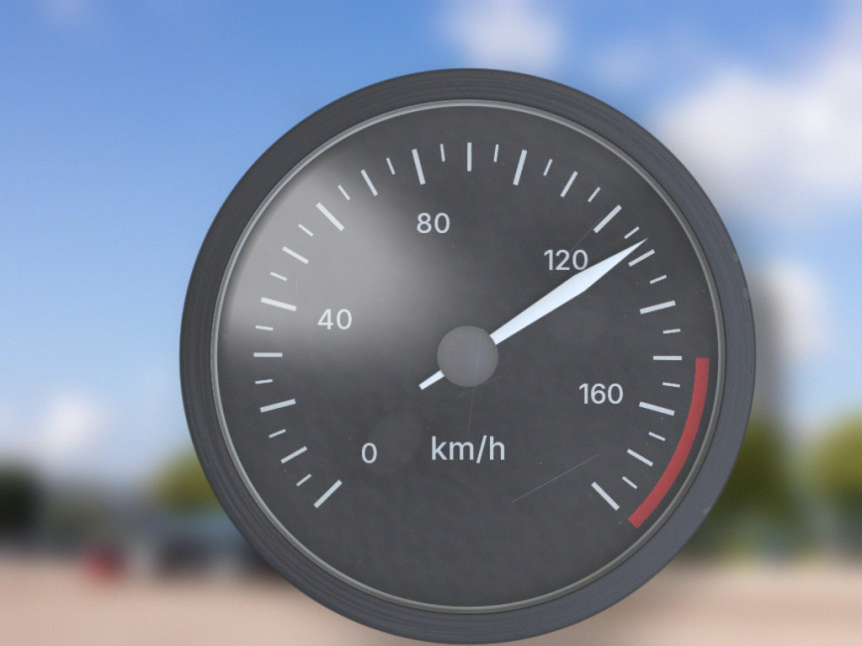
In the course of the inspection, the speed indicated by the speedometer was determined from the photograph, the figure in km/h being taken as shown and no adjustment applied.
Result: 127.5 km/h
